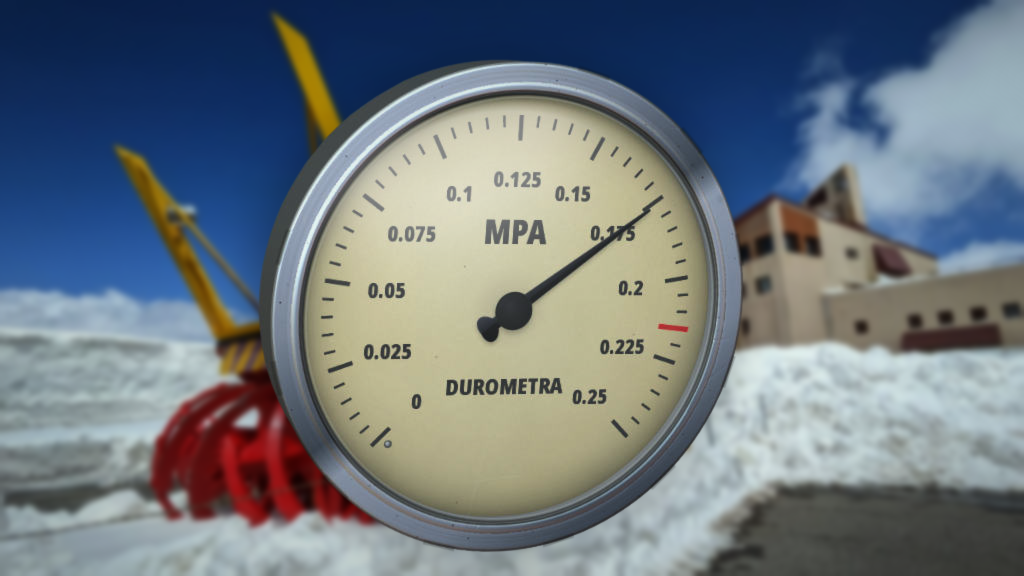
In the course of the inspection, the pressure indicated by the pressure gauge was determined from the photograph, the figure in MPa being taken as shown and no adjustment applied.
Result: 0.175 MPa
